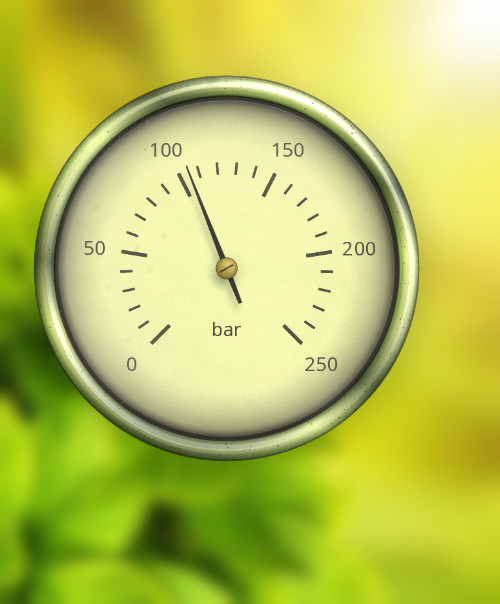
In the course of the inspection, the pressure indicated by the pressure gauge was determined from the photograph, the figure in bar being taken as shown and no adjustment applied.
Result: 105 bar
